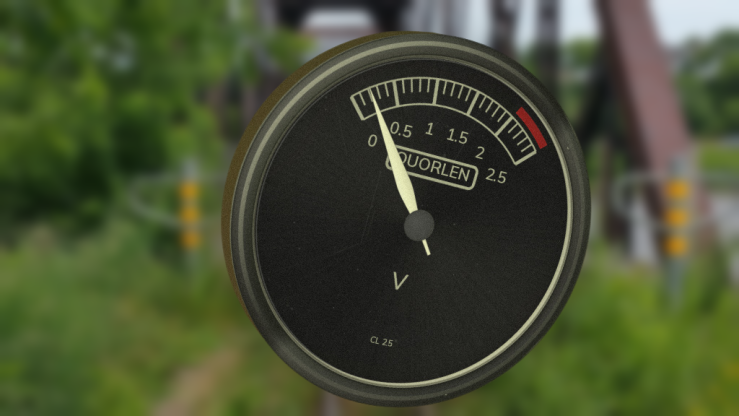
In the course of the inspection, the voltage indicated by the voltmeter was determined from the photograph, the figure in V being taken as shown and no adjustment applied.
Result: 0.2 V
